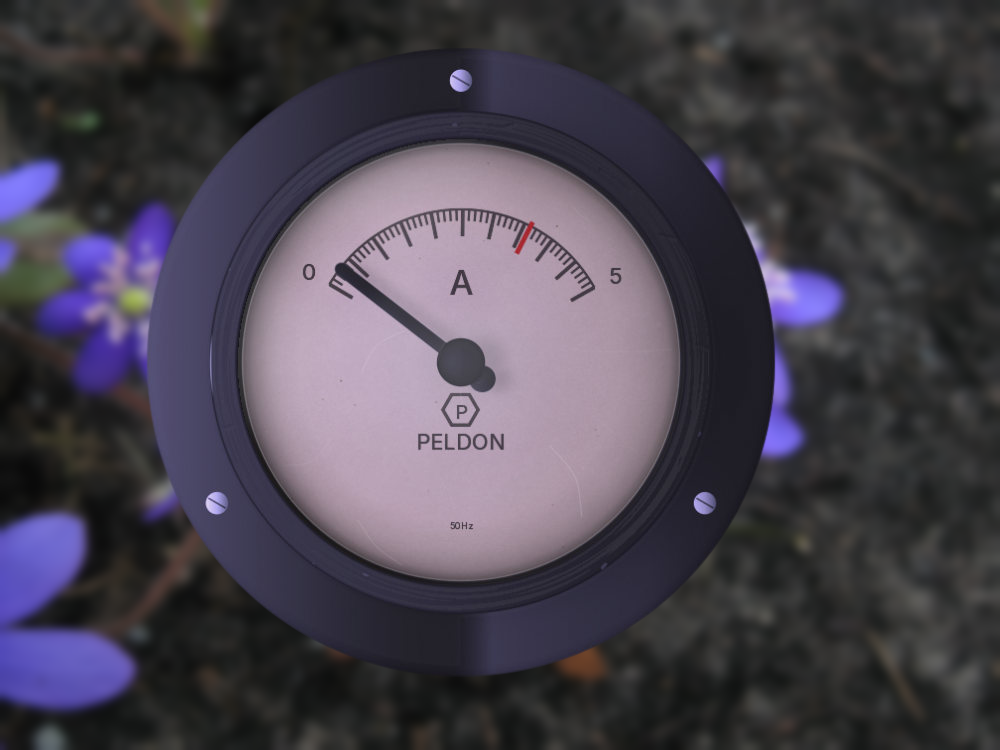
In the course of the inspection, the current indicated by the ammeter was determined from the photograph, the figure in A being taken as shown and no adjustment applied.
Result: 0.3 A
